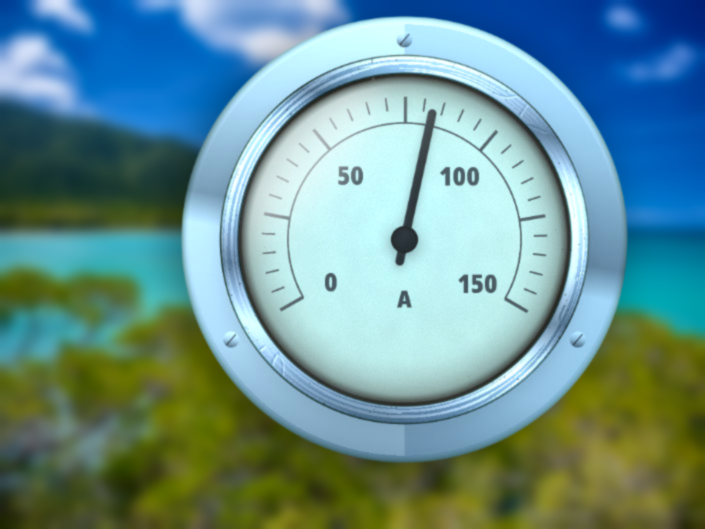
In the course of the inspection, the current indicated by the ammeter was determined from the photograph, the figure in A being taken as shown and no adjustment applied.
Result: 82.5 A
